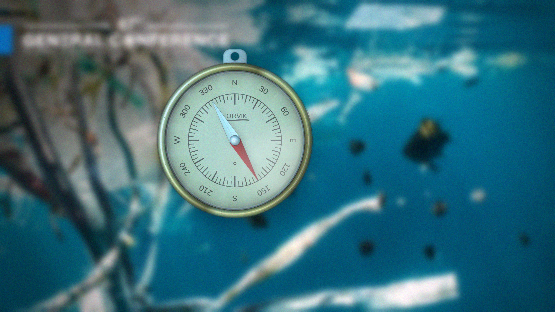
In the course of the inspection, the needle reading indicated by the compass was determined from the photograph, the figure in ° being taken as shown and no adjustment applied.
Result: 150 °
